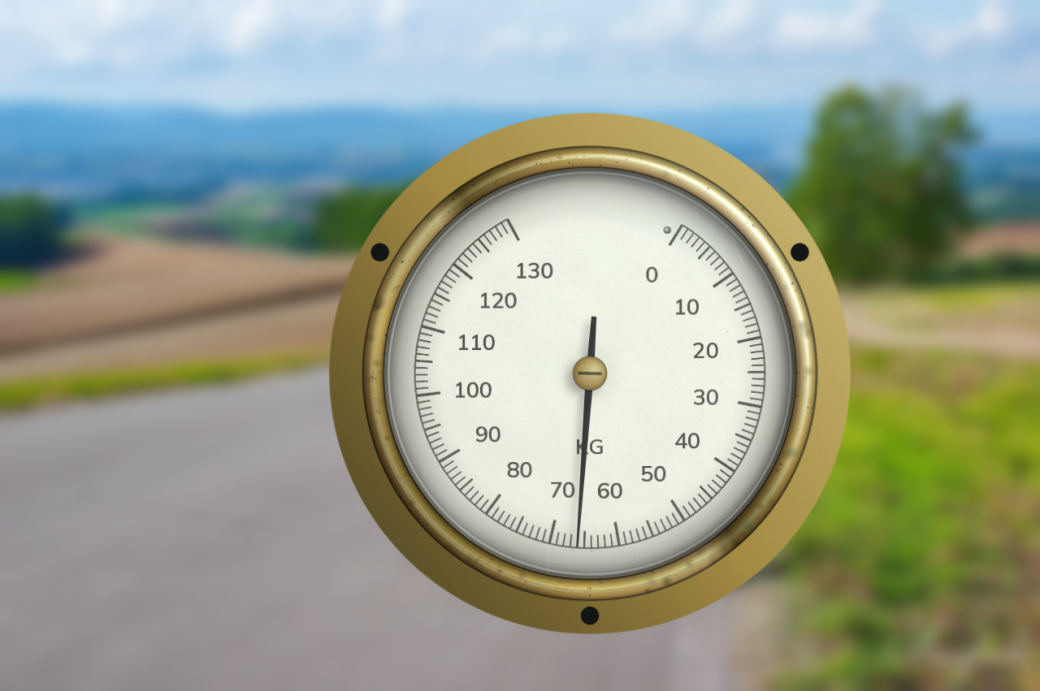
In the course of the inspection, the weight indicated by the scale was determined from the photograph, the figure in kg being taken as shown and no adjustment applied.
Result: 66 kg
